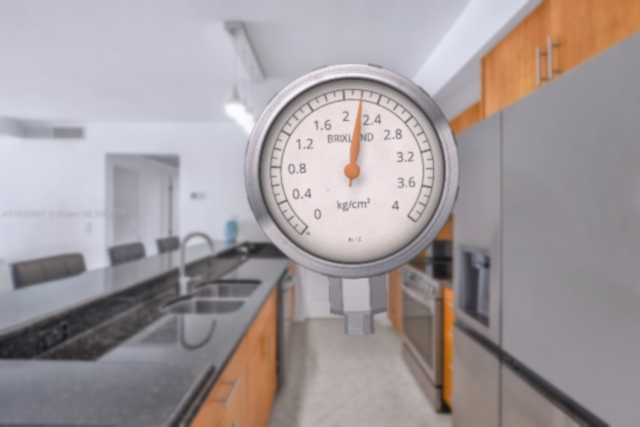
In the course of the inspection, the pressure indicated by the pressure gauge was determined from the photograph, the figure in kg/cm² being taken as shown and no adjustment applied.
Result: 2.2 kg/cm²
